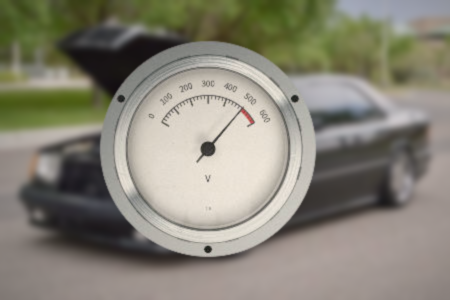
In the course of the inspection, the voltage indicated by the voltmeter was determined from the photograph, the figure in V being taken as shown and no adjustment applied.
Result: 500 V
